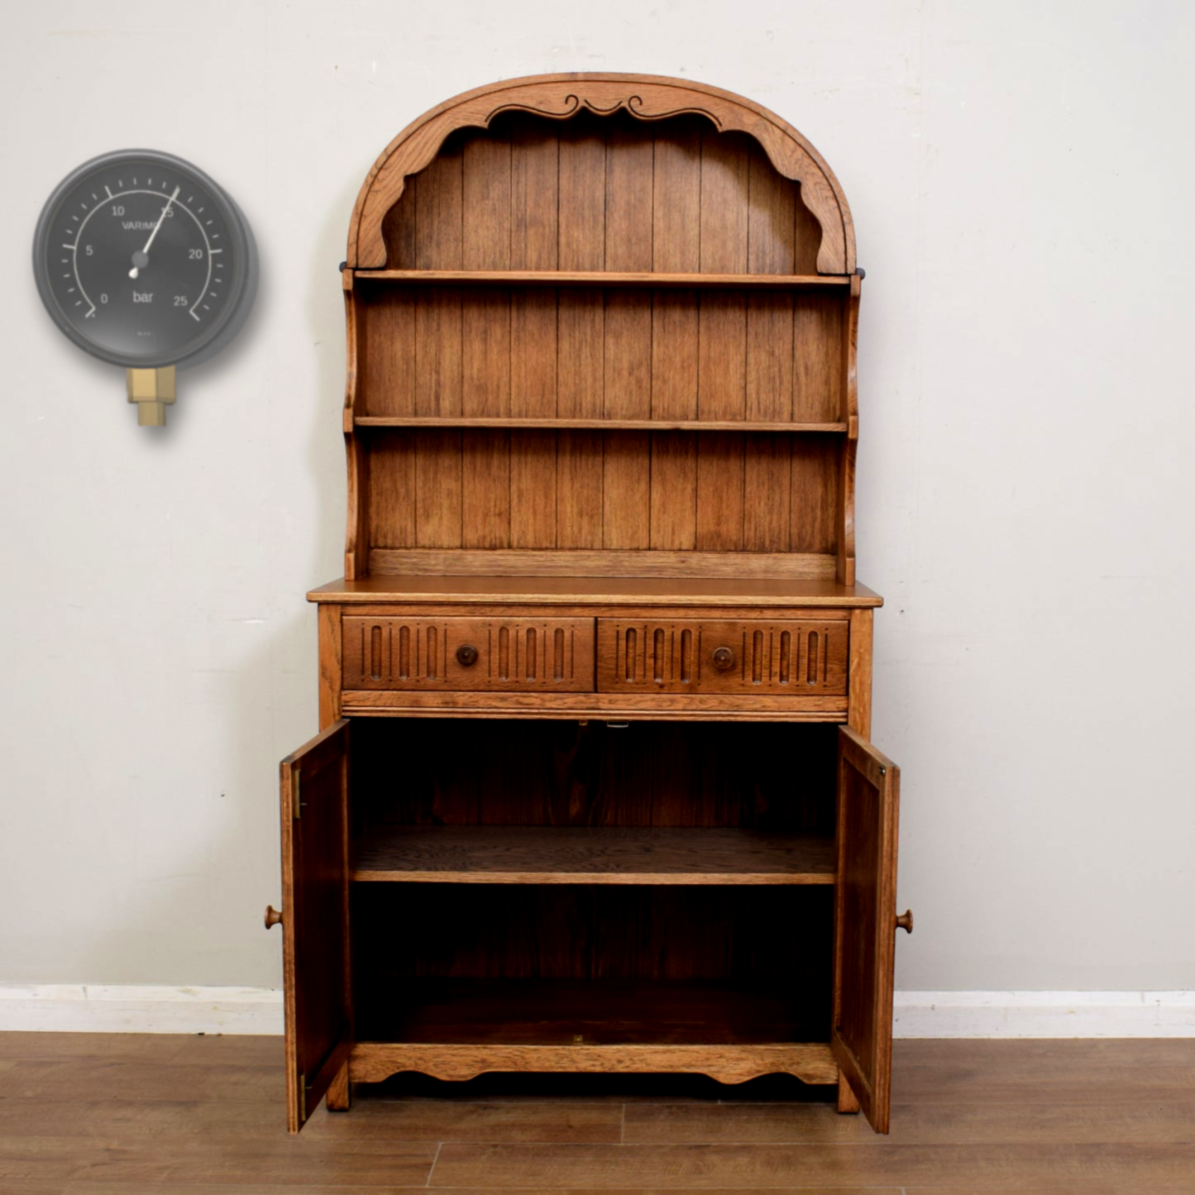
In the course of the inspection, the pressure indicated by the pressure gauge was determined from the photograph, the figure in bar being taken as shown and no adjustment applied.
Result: 15 bar
